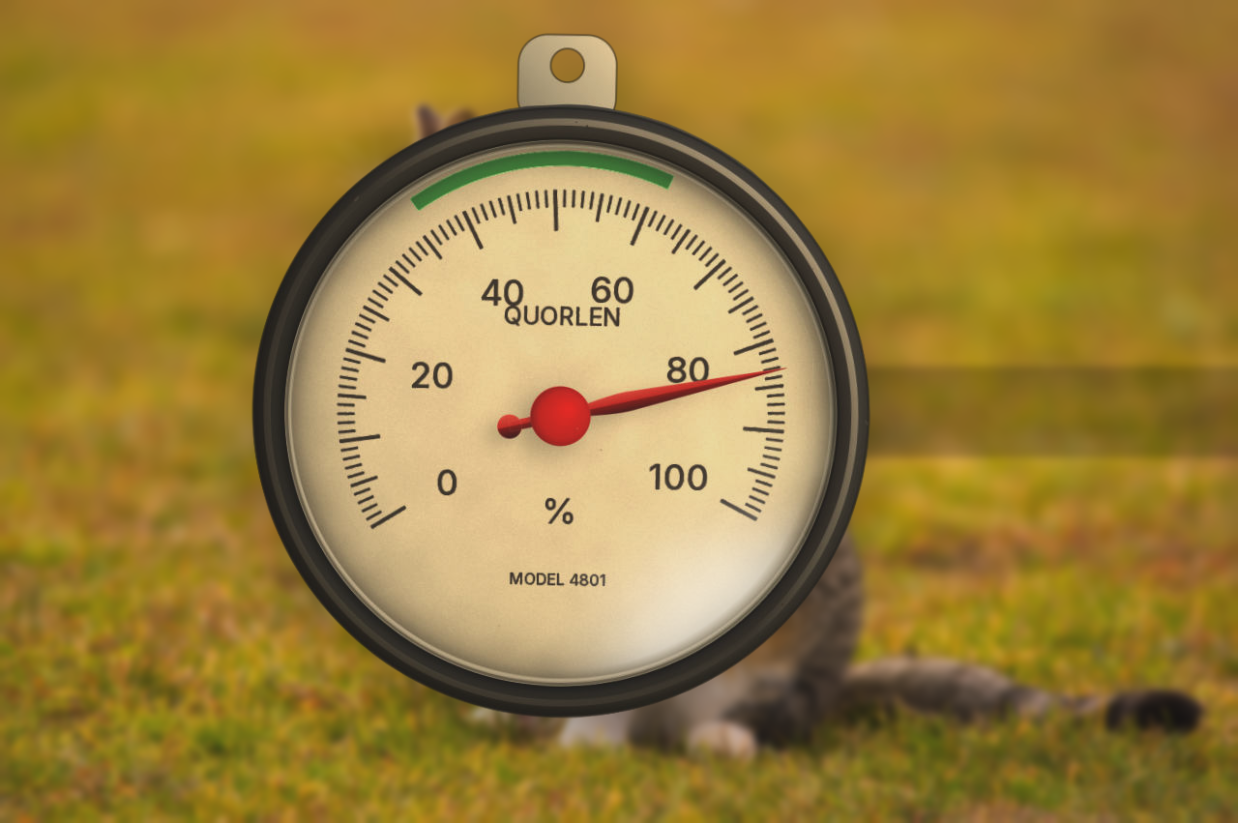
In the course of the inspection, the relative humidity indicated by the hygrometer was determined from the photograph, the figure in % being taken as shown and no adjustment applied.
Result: 83 %
